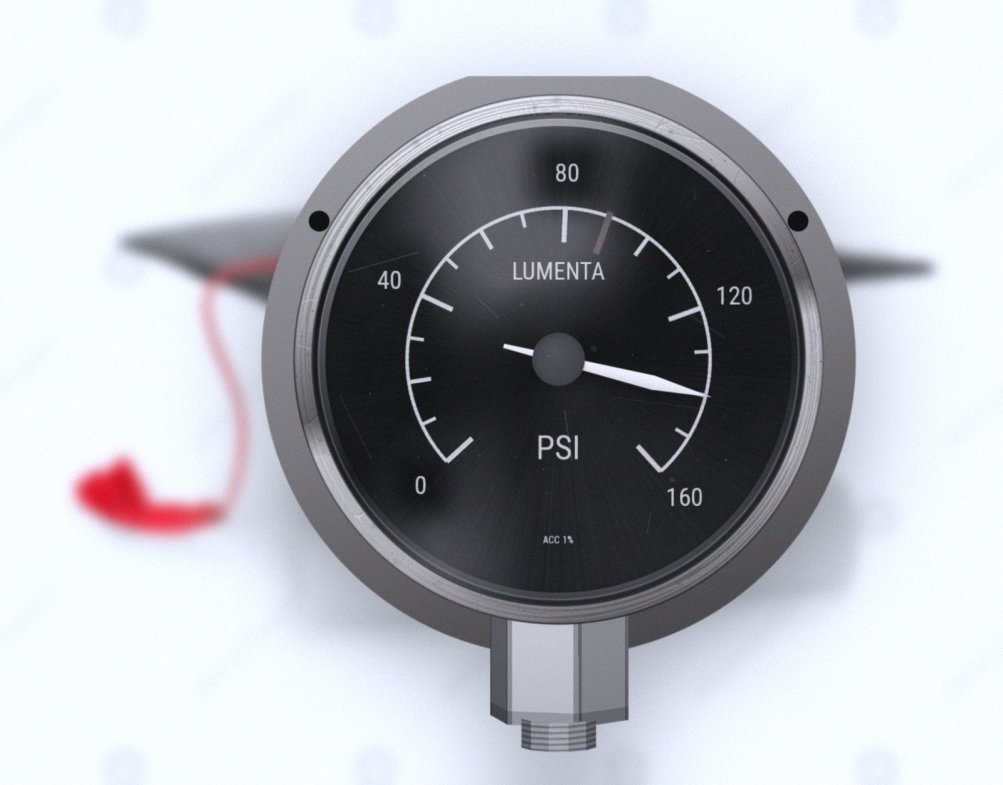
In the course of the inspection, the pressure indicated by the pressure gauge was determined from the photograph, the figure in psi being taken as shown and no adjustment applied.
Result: 140 psi
